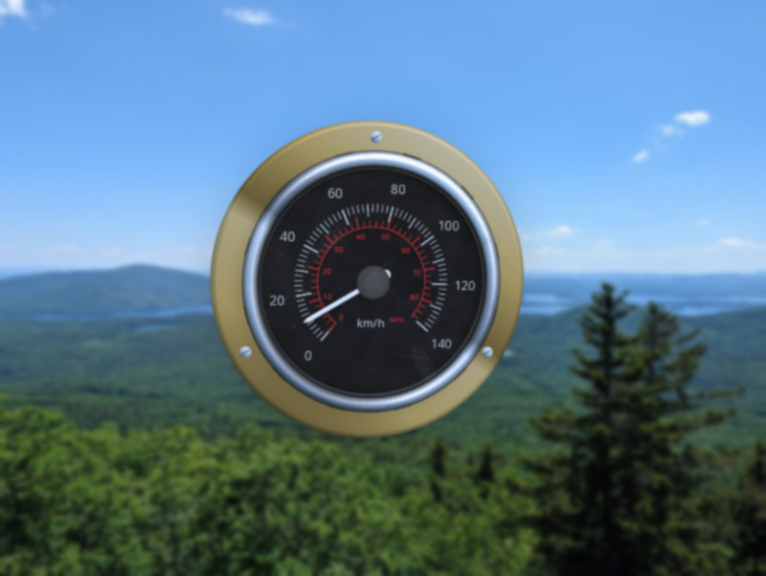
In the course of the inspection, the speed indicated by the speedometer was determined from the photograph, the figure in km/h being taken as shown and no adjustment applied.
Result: 10 km/h
